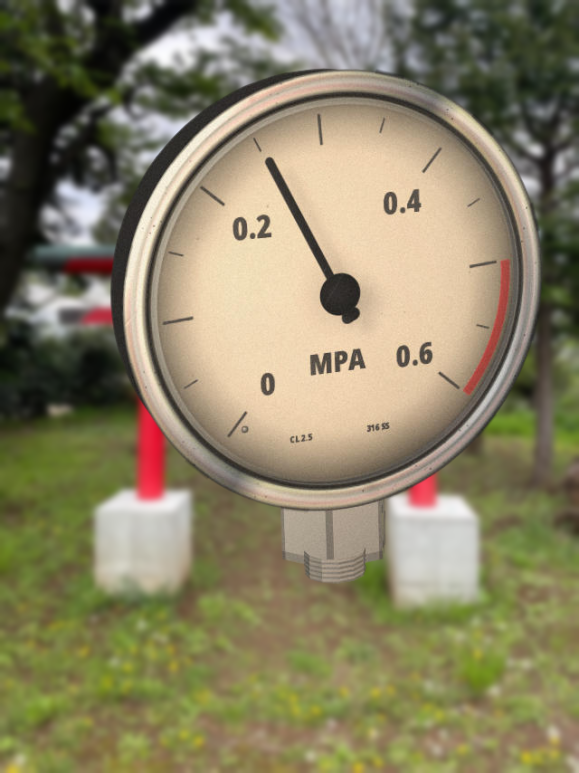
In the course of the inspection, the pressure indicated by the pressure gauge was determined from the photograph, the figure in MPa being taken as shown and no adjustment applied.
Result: 0.25 MPa
